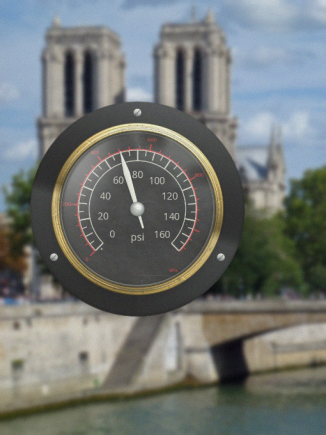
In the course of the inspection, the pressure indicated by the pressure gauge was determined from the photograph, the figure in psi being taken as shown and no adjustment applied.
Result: 70 psi
